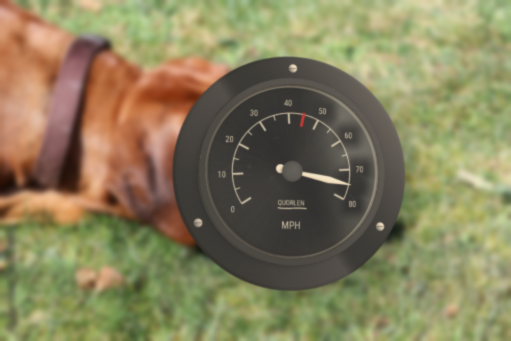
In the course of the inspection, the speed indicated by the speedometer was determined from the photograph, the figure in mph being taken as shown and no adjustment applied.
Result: 75 mph
